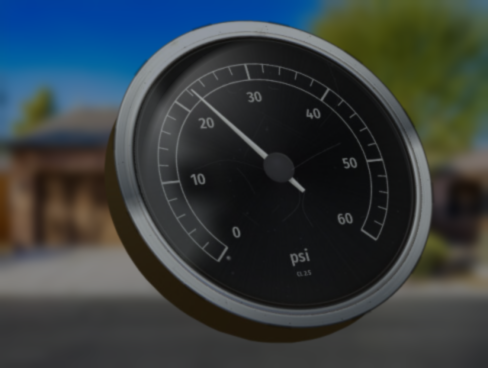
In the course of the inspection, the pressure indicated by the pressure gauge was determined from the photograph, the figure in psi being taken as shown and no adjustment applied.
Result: 22 psi
